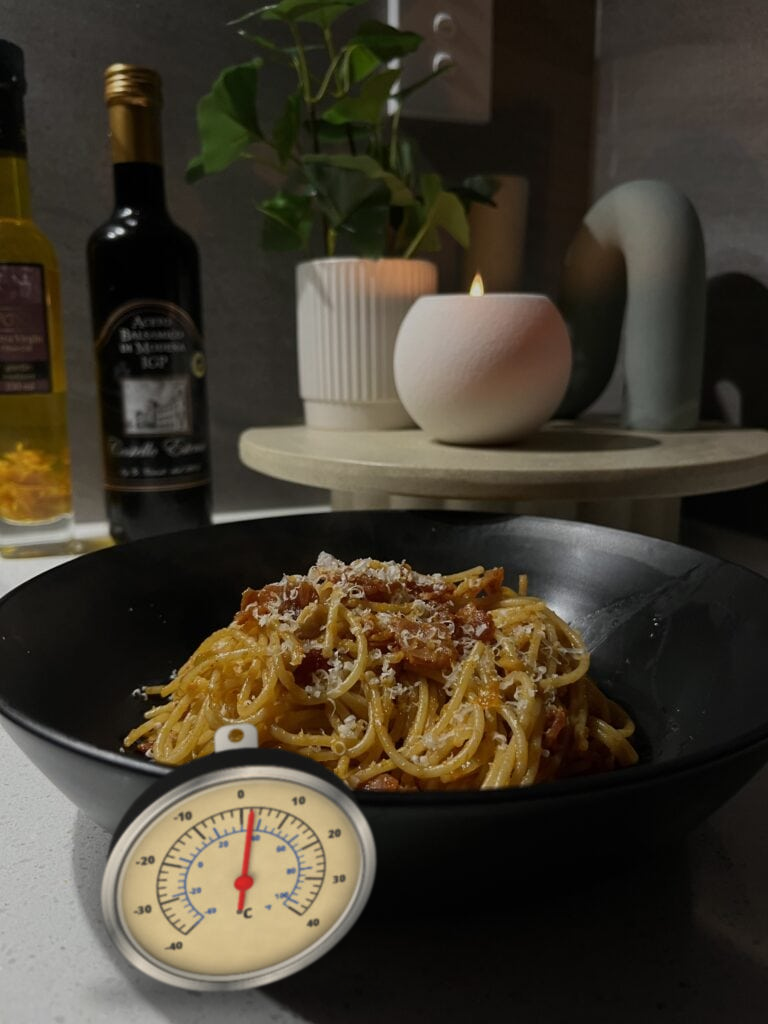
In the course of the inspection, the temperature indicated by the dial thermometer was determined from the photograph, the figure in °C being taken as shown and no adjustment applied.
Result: 2 °C
